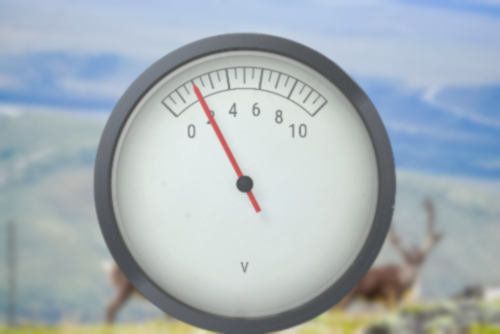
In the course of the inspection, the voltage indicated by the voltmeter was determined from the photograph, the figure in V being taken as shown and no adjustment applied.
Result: 2 V
